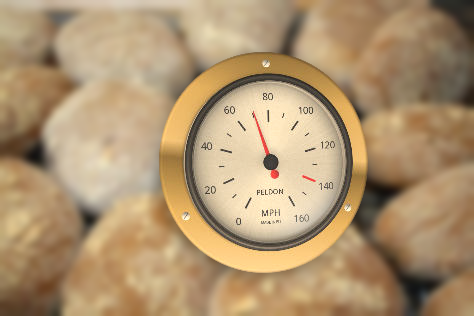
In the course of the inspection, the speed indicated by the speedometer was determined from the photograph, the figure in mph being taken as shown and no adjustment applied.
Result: 70 mph
